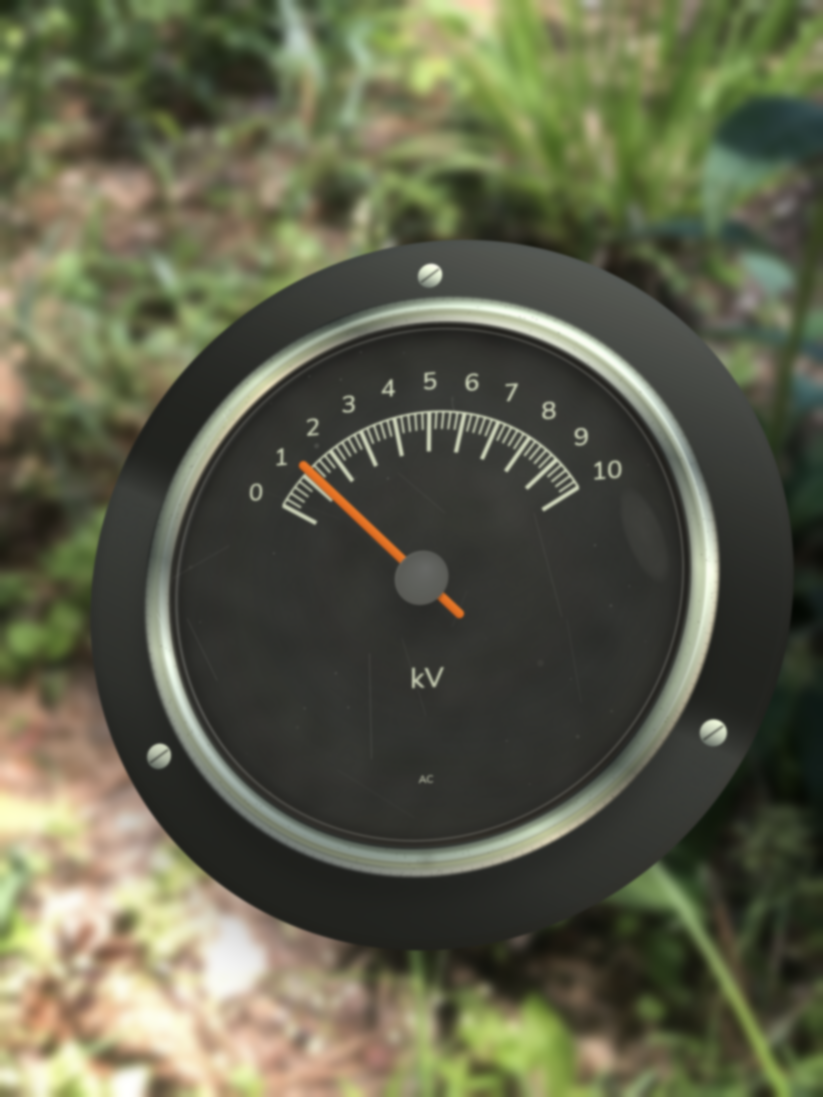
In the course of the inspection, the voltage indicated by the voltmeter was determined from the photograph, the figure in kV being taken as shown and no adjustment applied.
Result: 1.2 kV
